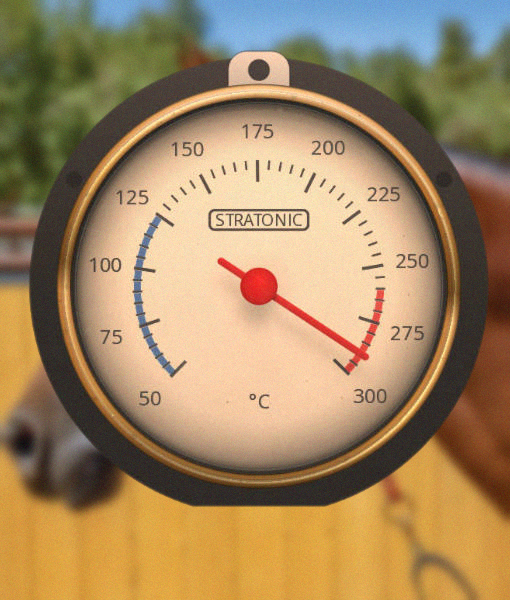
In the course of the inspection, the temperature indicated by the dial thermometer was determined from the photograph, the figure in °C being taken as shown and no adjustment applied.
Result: 290 °C
